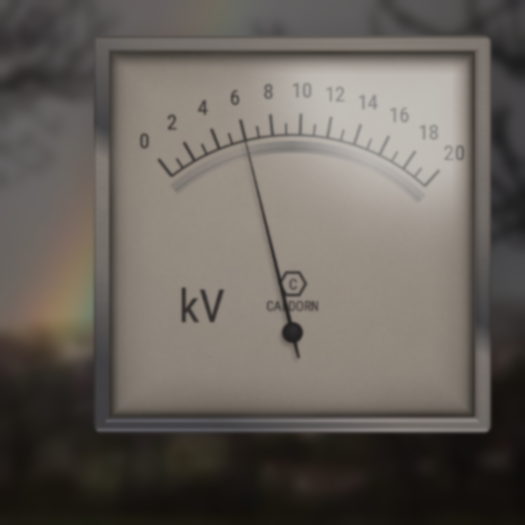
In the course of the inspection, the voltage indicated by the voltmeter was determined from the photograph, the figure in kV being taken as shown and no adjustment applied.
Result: 6 kV
